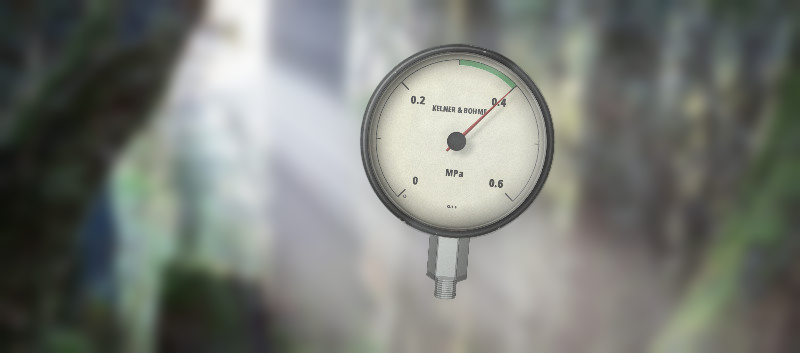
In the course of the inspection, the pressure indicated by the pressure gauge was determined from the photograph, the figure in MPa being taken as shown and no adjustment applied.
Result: 0.4 MPa
